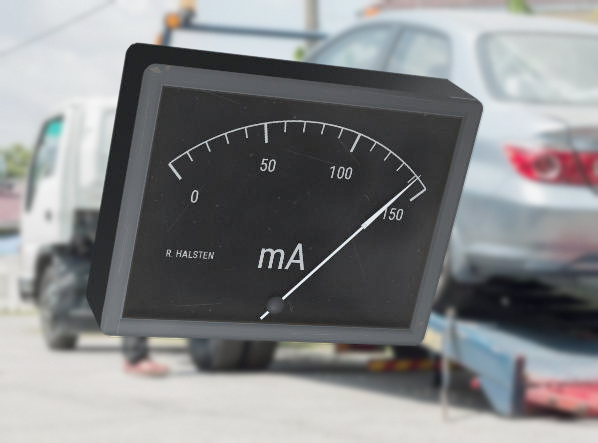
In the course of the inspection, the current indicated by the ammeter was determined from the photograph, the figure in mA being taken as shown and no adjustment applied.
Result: 140 mA
